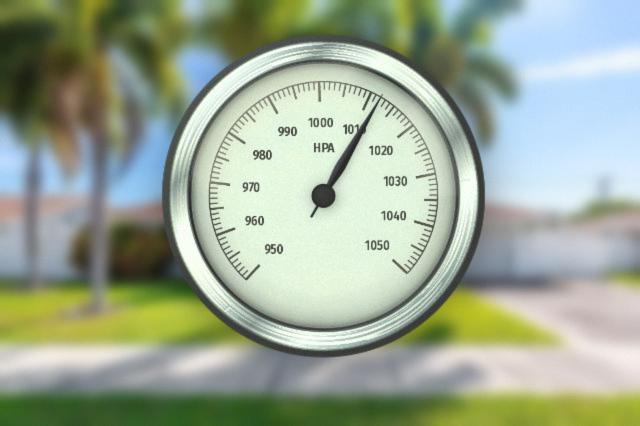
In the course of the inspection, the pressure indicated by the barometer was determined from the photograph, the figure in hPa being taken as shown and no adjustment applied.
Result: 1012 hPa
